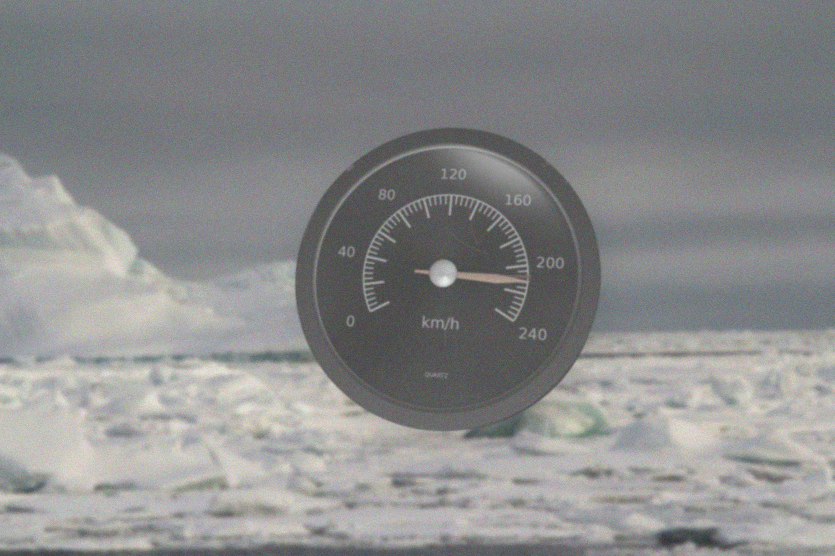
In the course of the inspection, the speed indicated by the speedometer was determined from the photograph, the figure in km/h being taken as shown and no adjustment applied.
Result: 212 km/h
